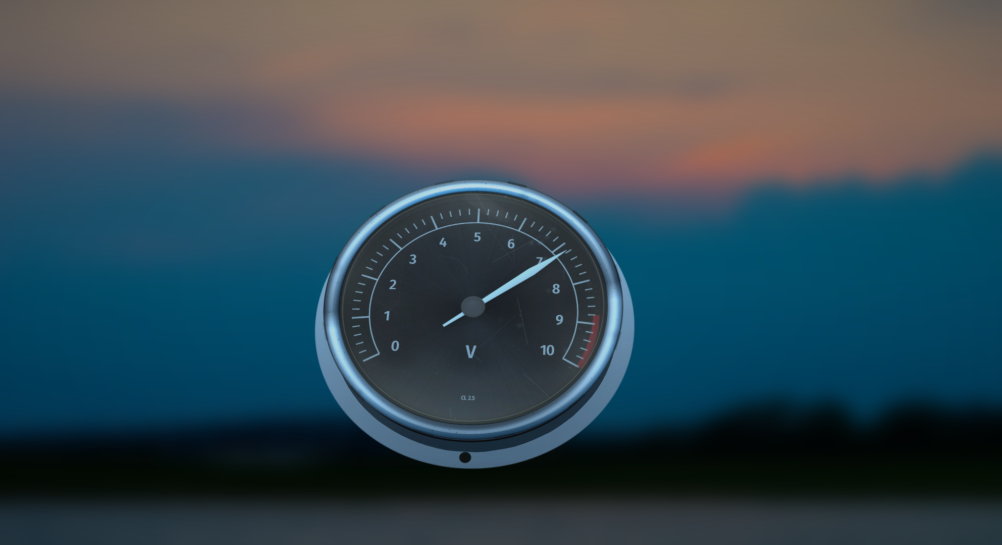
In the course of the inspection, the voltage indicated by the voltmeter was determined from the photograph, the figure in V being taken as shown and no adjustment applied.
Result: 7.2 V
